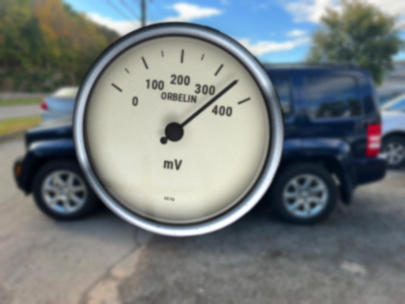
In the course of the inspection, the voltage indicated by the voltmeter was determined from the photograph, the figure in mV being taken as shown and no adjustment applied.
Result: 350 mV
